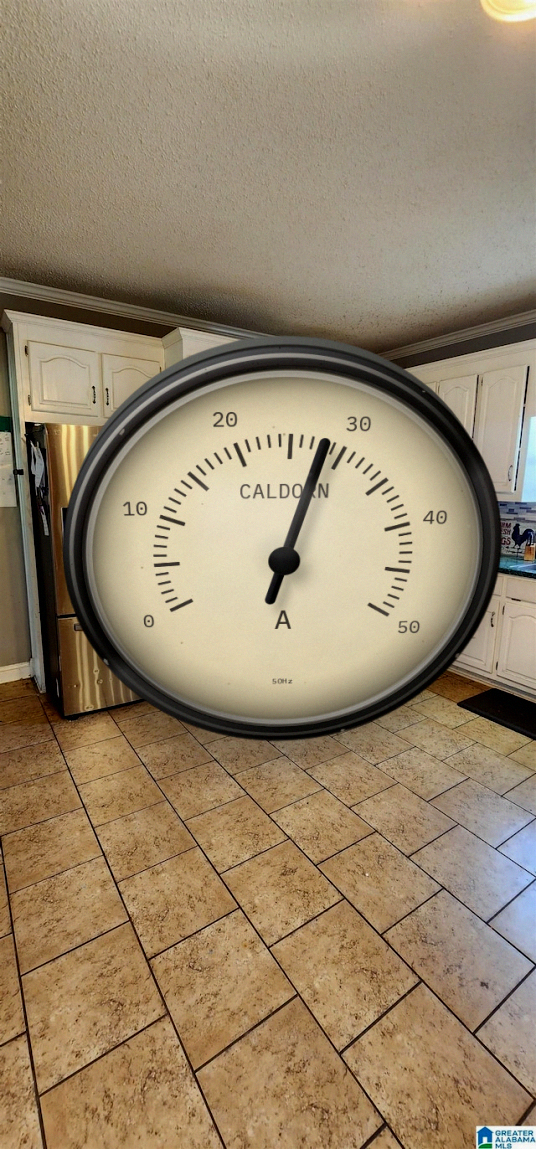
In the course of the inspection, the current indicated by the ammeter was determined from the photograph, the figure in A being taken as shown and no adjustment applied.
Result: 28 A
